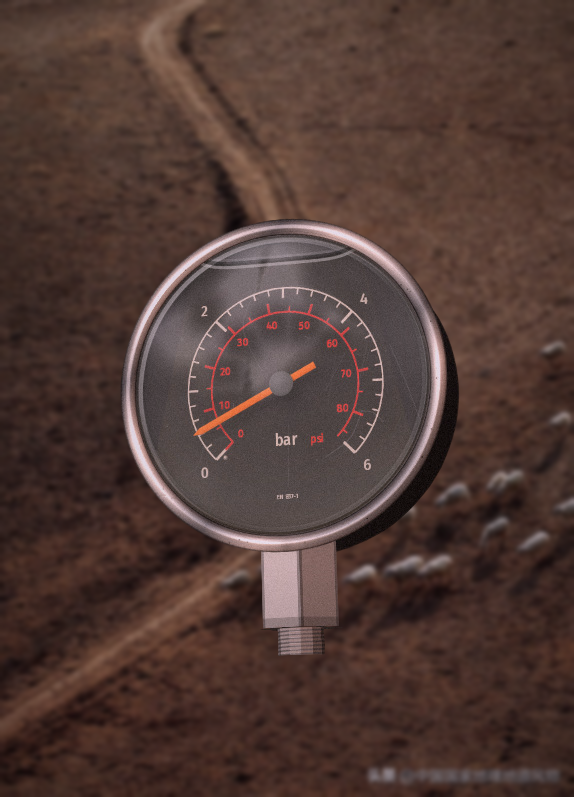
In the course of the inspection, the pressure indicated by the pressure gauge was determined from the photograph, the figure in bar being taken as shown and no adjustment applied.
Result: 0.4 bar
